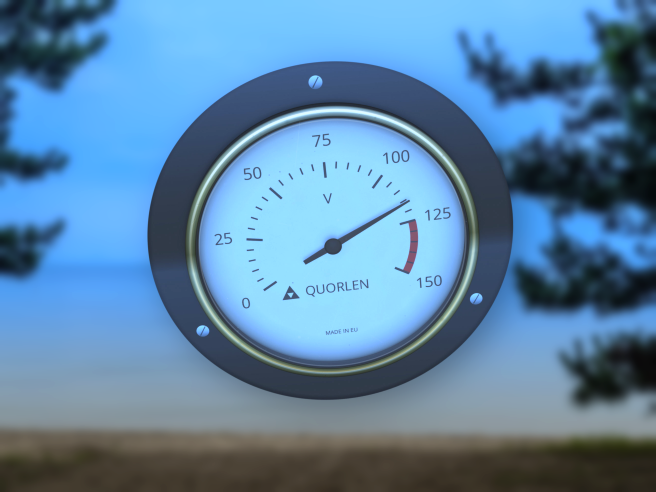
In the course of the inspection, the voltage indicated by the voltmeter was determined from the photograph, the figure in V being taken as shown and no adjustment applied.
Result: 115 V
